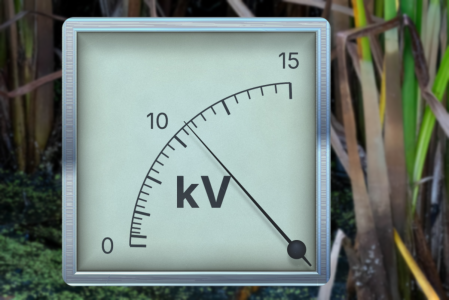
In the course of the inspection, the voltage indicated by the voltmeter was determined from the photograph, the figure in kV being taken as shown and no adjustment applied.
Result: 10.75 kV
